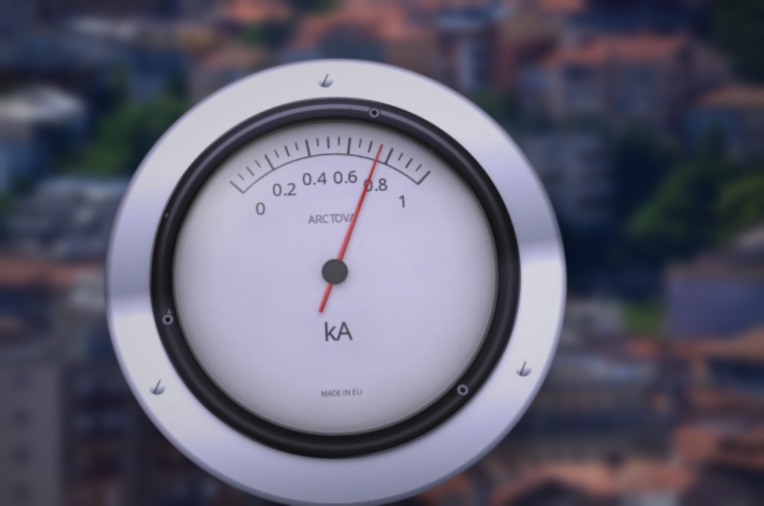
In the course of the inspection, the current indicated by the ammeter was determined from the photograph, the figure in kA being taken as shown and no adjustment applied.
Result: 0.75 kA
